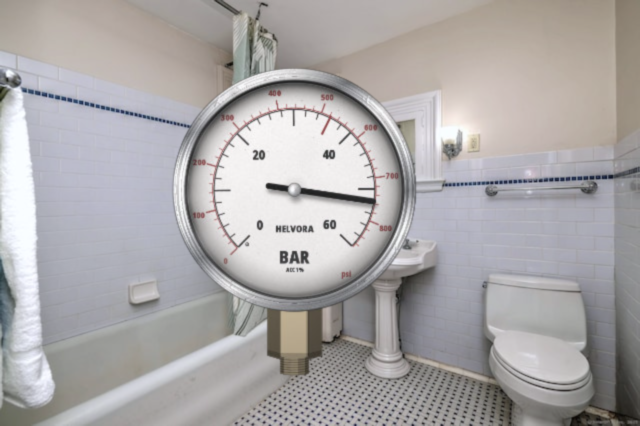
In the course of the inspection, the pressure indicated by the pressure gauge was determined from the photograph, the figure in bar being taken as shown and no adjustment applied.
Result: 52 bar
